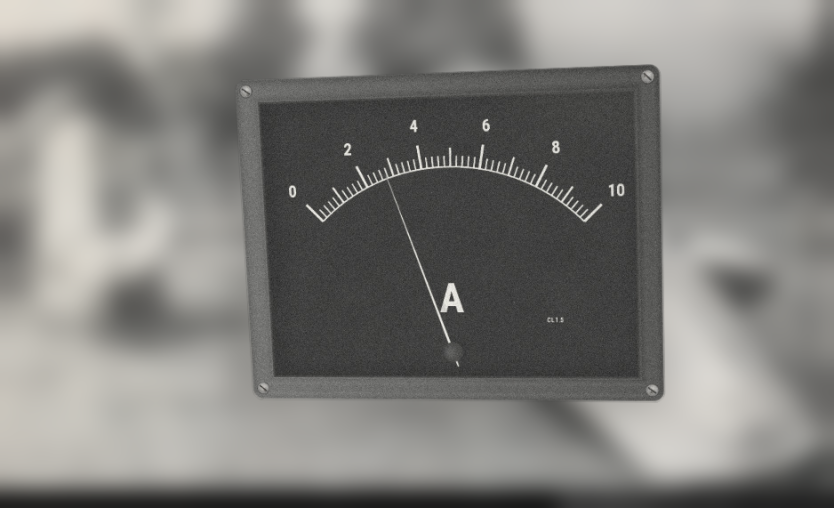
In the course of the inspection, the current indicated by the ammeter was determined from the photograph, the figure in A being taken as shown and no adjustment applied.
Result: 2.8 A
